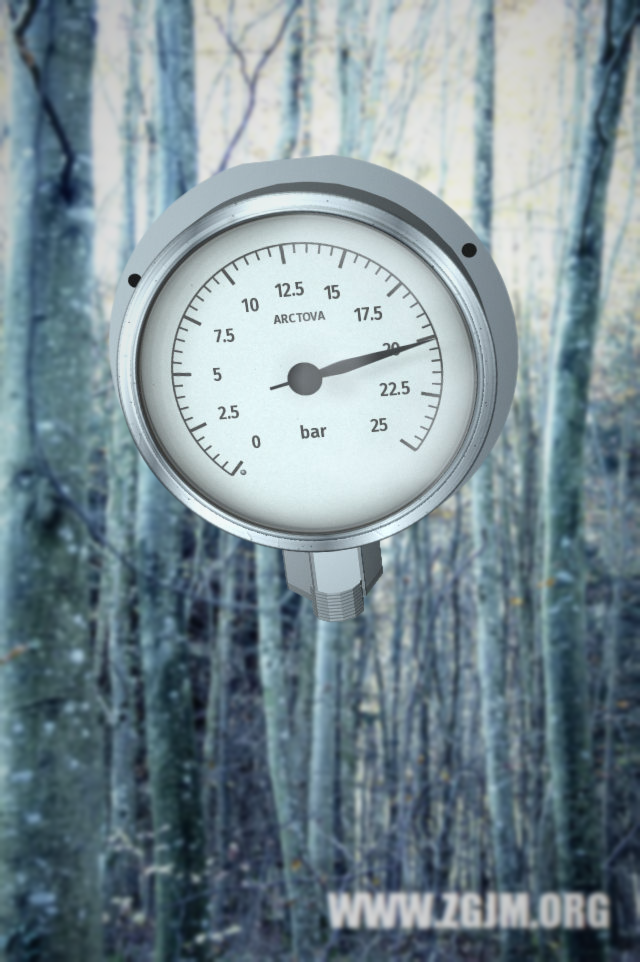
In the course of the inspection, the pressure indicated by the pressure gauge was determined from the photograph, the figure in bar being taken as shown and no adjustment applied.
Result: 20 bar
